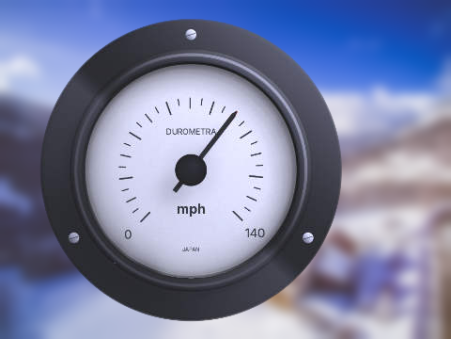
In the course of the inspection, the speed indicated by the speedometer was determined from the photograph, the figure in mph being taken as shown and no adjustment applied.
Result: 90 mph
